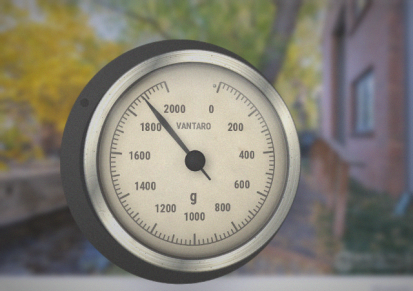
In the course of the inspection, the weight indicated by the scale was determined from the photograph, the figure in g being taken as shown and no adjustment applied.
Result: 1880 g
